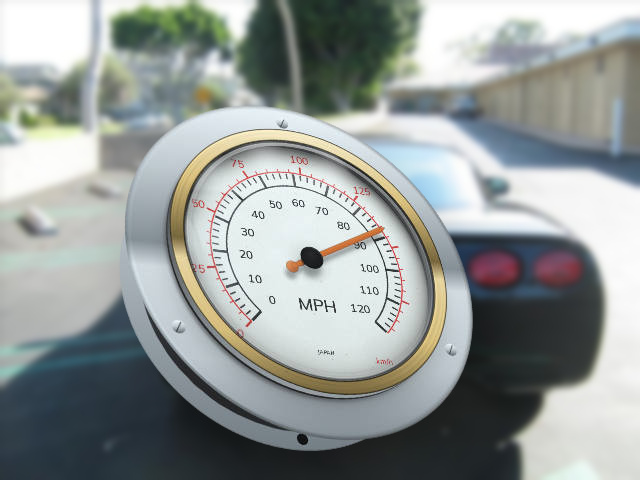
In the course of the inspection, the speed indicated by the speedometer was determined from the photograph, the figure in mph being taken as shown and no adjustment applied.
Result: 88 mph
